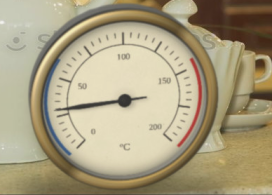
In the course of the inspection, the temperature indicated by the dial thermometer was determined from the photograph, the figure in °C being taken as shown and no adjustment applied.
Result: 30 °C
